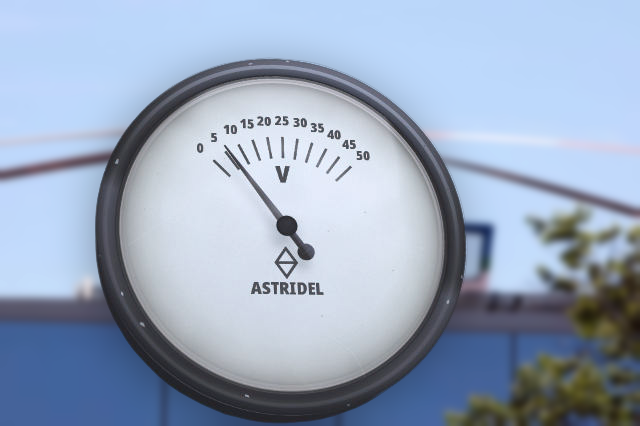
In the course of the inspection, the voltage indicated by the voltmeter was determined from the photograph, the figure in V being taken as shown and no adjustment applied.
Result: 5 V
